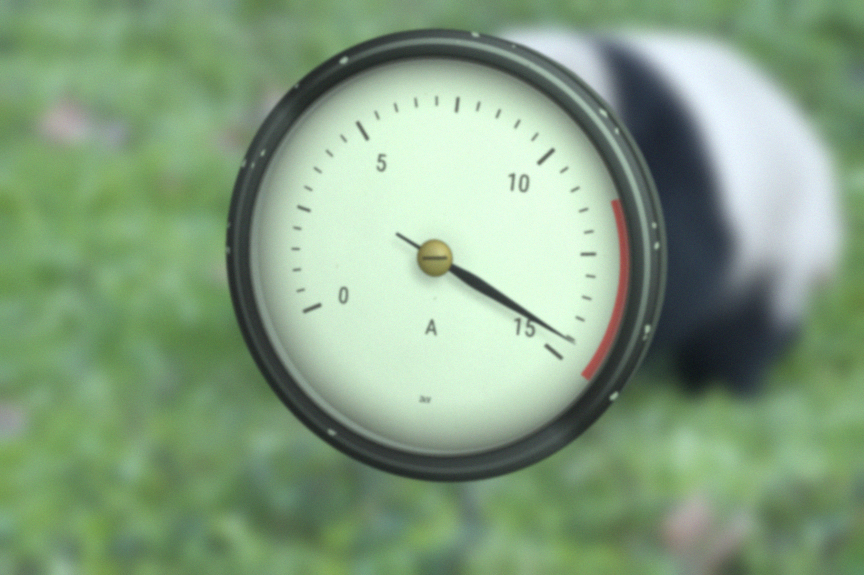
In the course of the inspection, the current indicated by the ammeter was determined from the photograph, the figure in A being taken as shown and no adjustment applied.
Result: 14.5 A
